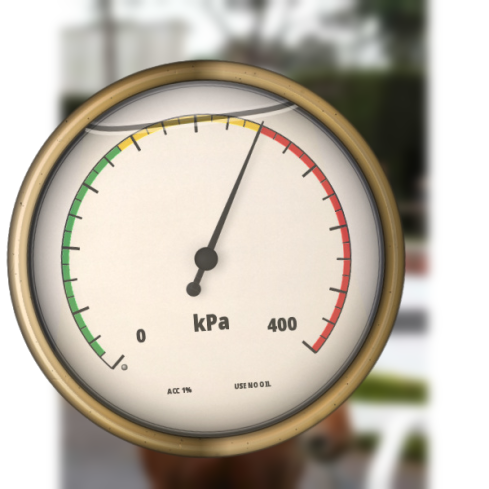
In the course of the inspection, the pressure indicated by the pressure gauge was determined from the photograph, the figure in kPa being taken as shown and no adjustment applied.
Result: 240 kPa
